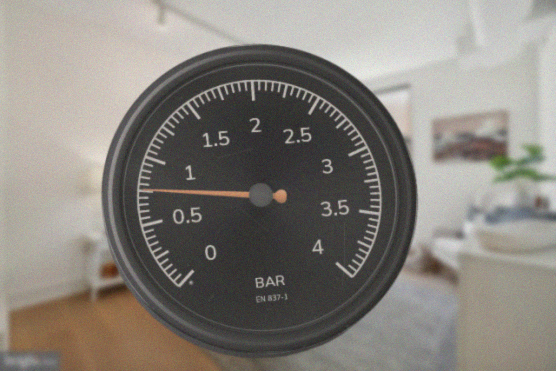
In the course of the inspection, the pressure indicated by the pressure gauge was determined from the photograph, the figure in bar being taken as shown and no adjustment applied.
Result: 0.75 bar
